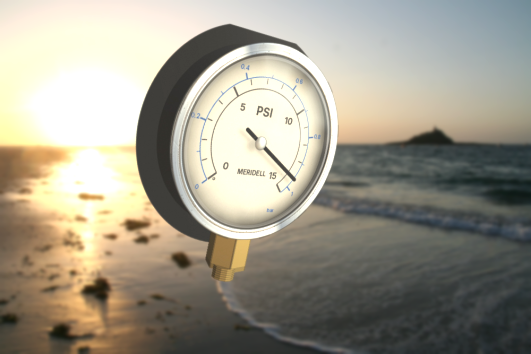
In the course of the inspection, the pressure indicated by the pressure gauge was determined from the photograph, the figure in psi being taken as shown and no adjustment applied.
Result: 14 psi
